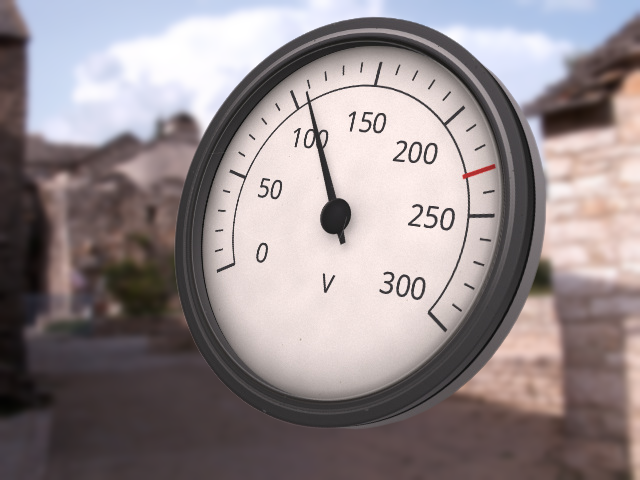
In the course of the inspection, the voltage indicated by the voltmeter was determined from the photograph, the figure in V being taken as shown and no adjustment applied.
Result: 110 V
